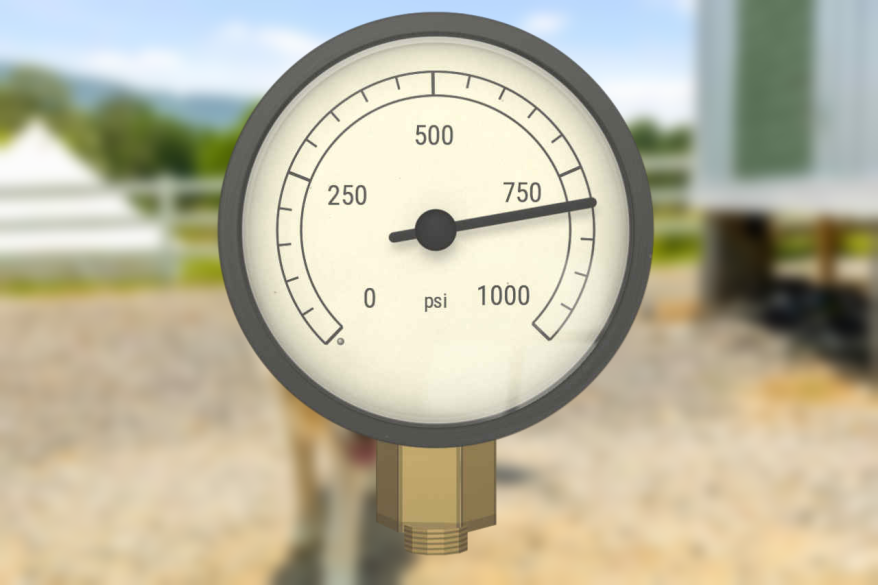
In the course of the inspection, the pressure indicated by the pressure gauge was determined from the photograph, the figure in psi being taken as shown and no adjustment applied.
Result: 800 psi
